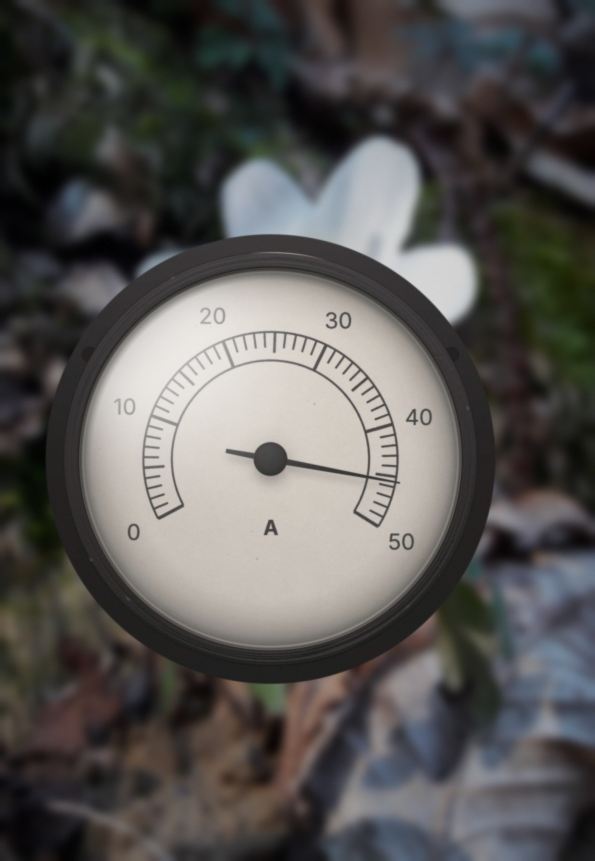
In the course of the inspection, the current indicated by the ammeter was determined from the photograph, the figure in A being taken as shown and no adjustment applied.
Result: 45.5 A
